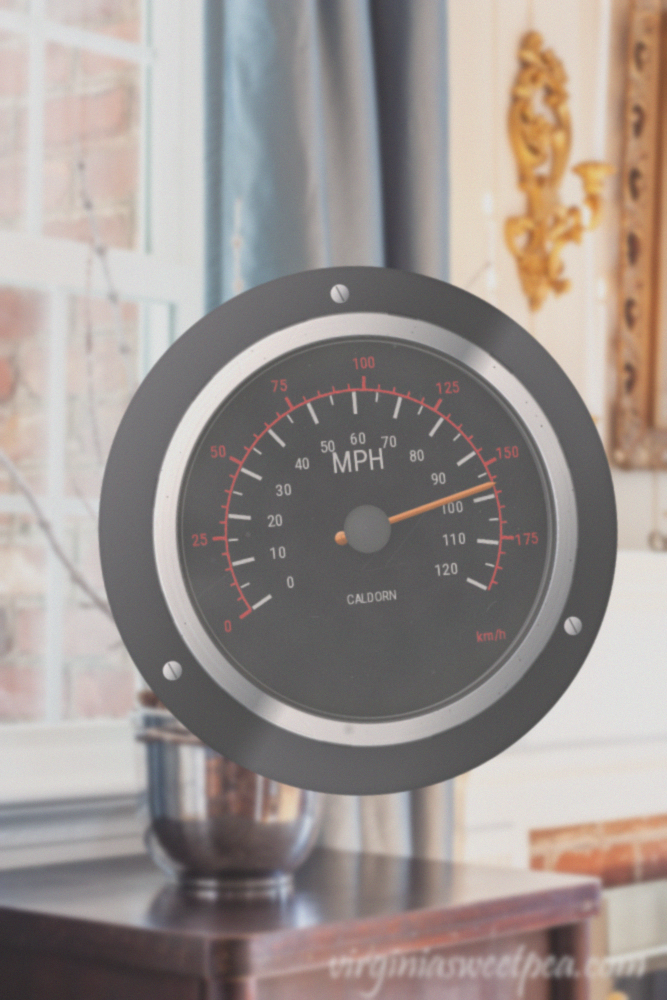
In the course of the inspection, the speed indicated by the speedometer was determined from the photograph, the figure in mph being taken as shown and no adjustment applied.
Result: 97.5 mph
